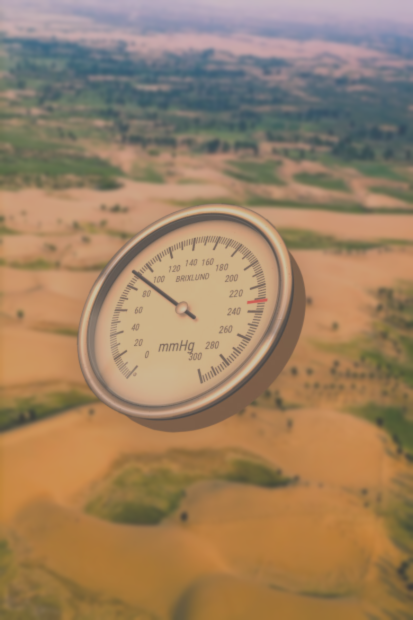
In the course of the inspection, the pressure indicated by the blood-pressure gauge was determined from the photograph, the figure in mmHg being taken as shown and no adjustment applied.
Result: 90 mmHg
